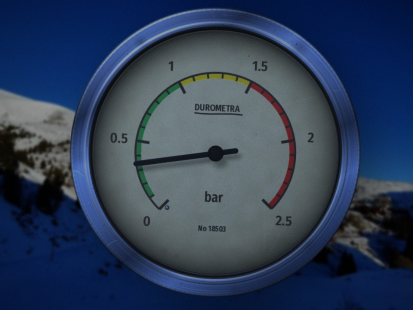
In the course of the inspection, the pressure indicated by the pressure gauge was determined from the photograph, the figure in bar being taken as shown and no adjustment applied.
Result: 0.35 bar
